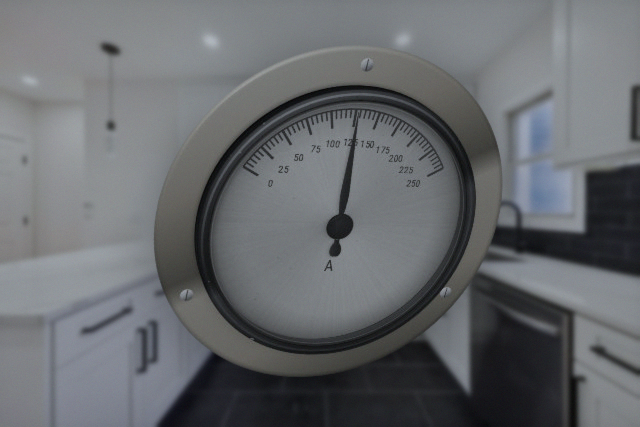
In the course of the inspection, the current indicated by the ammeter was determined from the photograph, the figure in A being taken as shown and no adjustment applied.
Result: 125 A
